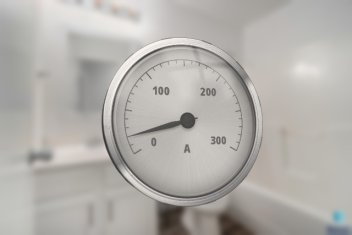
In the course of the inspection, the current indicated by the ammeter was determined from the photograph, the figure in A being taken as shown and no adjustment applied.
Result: 20 A
